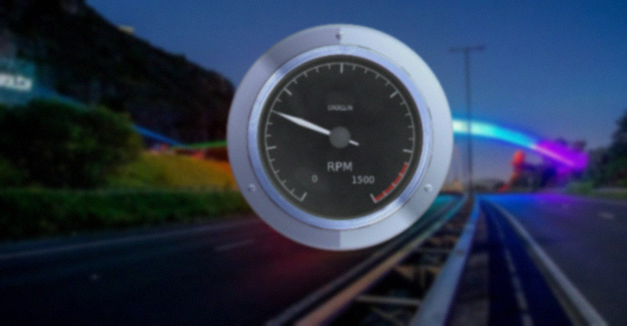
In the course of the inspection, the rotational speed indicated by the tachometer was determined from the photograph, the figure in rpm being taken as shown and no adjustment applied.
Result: 400 rpm
